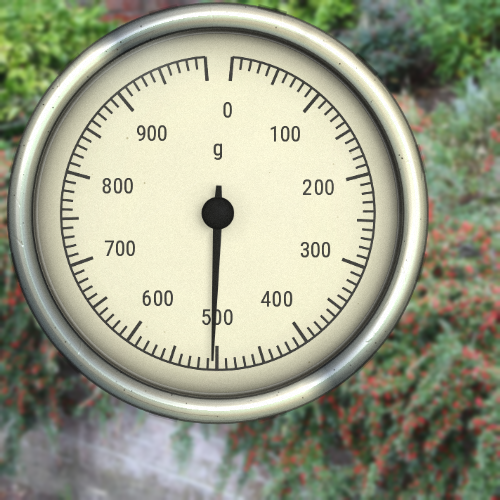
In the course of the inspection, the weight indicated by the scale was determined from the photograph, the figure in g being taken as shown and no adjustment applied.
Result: 505 g
